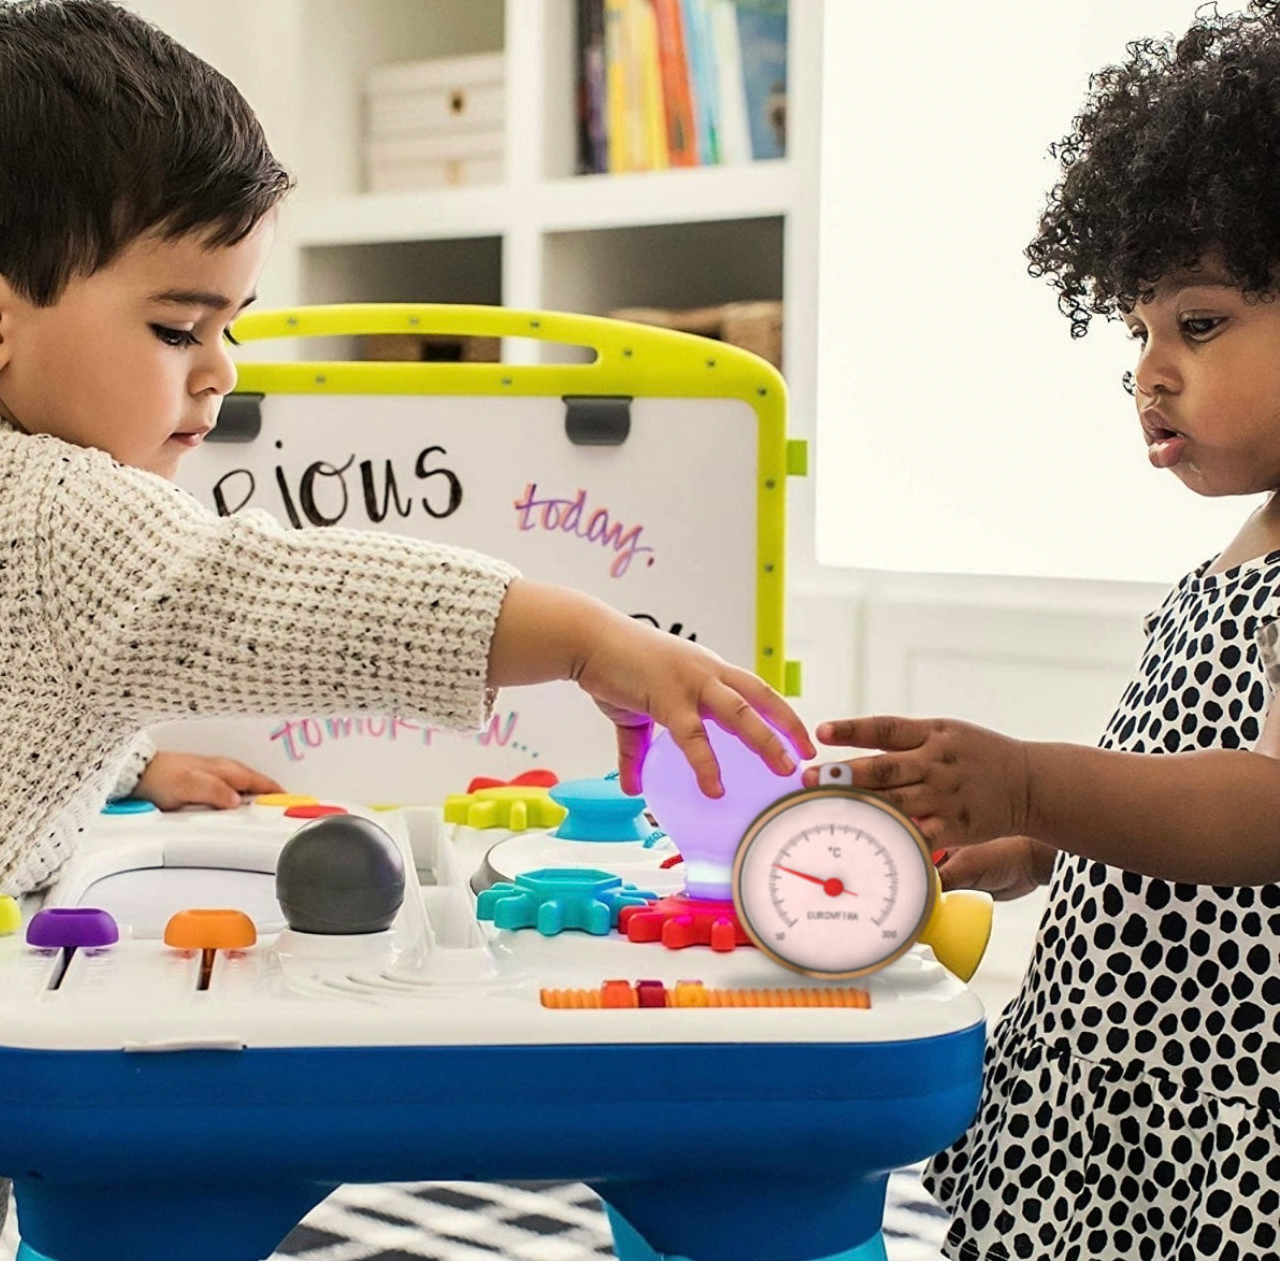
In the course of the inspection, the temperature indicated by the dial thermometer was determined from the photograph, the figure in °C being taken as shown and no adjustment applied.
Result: 112.5 °C
